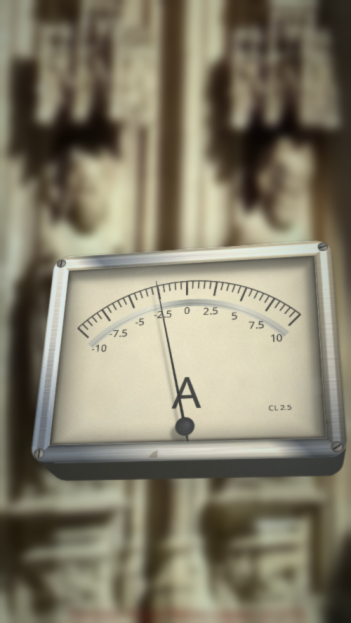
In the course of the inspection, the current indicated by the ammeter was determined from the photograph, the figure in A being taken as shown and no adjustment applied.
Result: -2.5 A
